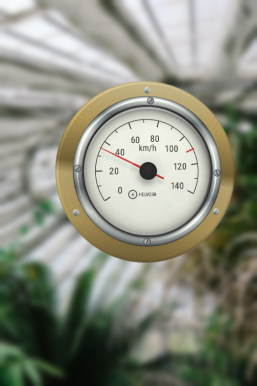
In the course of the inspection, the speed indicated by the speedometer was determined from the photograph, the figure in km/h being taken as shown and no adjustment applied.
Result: 35 km/h
